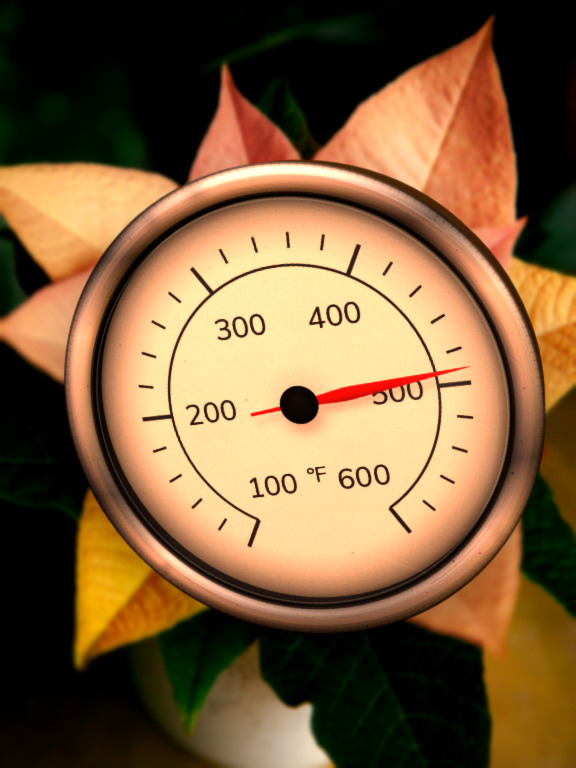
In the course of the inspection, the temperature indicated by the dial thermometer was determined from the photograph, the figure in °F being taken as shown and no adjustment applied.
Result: 490 °F
